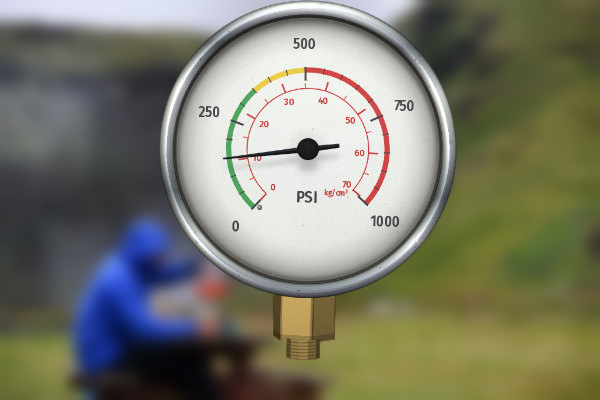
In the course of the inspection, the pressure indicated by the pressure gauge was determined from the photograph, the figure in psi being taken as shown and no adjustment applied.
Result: 150 psi
